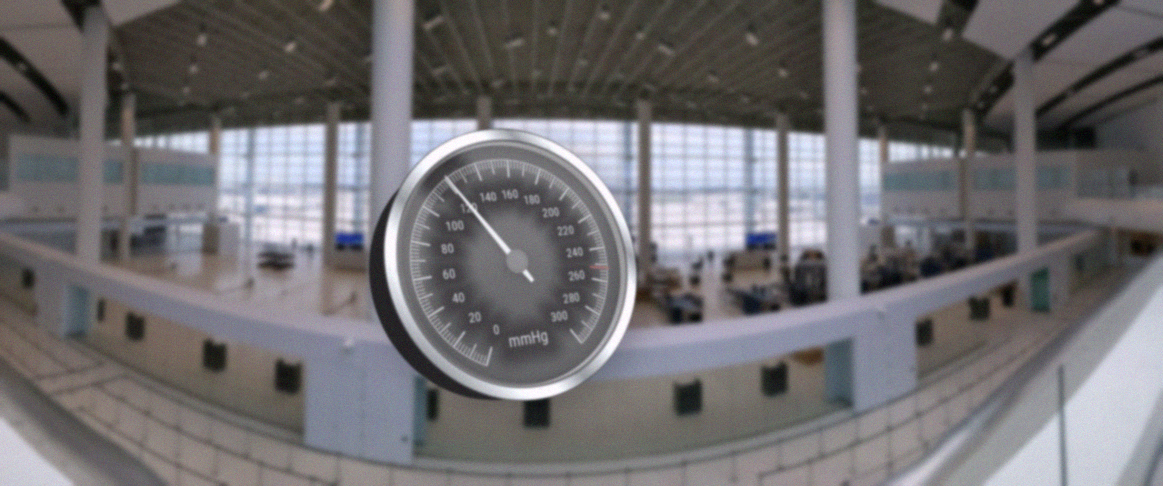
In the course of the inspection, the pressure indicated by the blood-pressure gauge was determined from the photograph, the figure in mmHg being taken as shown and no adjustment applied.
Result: 120 mmHg
